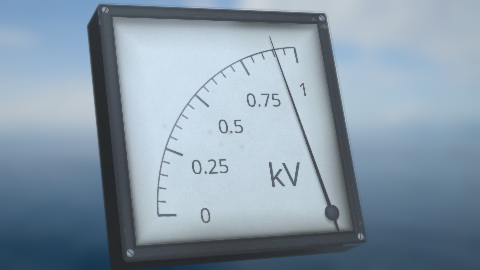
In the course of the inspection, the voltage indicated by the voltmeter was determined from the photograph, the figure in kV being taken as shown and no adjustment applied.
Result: 0.9 kV
